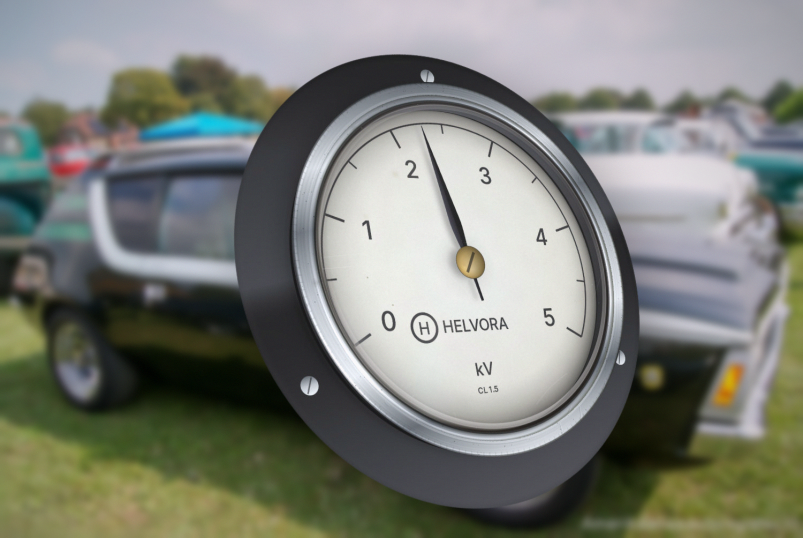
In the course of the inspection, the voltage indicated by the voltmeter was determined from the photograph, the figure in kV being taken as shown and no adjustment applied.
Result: 2.25 kV
